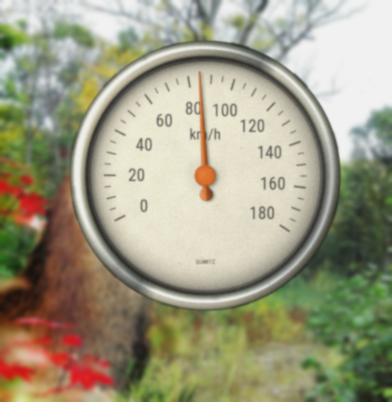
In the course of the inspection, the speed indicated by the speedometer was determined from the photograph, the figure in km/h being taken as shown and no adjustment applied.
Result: 85 km/h
